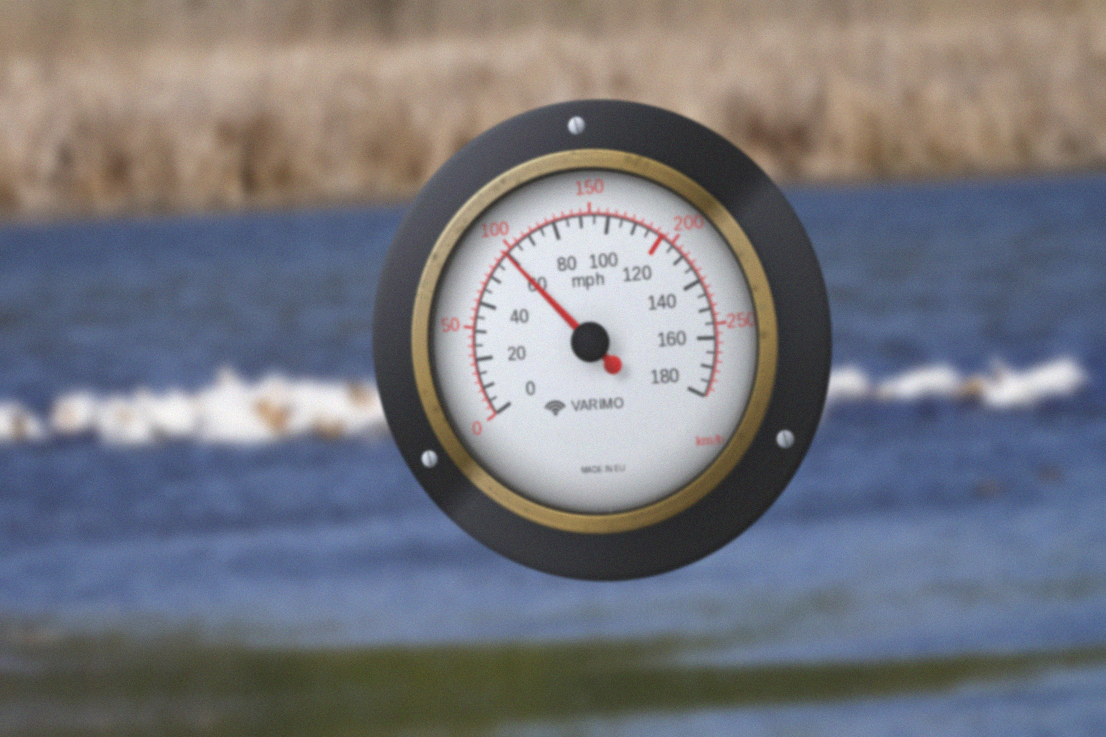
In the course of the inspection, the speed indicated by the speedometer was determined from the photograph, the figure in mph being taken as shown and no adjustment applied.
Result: 60 mph
